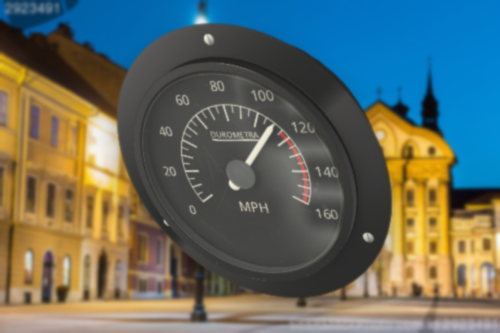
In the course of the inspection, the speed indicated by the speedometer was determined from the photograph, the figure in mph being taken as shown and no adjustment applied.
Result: 110 mph
